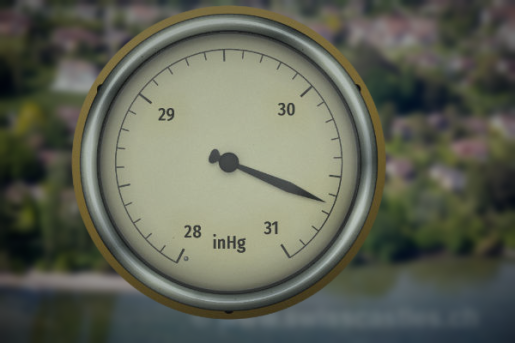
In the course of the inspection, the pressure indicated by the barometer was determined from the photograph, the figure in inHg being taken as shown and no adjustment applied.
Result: 30.65 inHg
